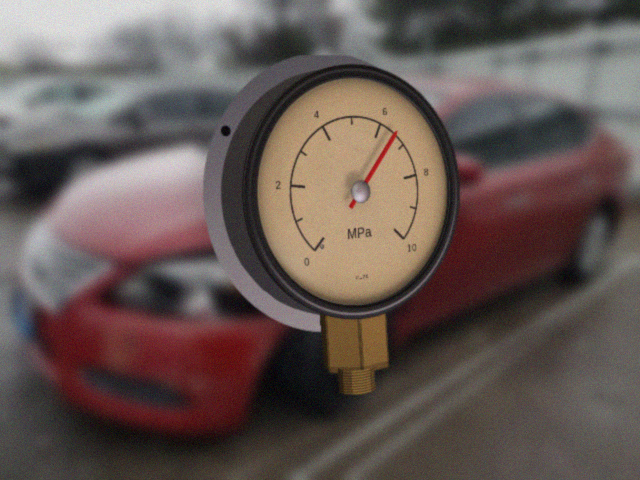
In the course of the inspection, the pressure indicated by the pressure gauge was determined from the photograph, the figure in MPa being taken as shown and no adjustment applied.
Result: 6.5 MPa
